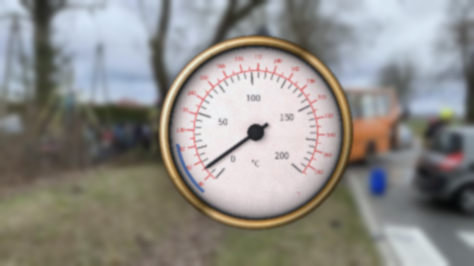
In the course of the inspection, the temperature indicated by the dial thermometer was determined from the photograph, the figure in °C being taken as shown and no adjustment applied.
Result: 10 °C
